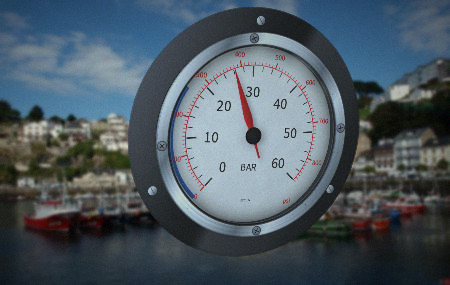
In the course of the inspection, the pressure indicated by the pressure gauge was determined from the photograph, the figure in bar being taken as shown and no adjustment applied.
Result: 26 bar
